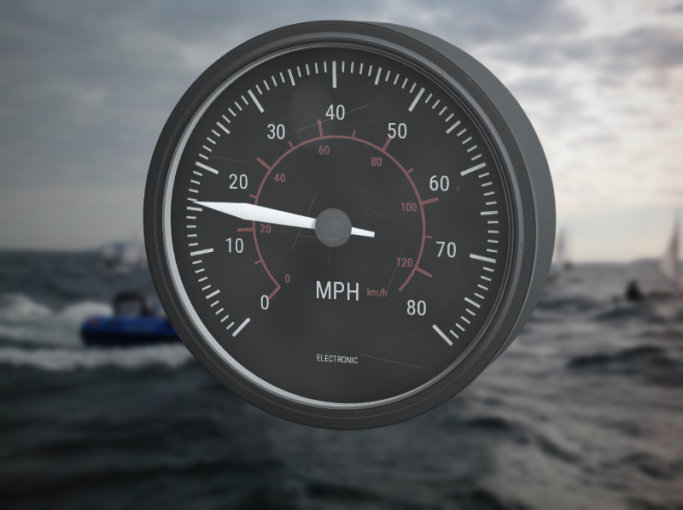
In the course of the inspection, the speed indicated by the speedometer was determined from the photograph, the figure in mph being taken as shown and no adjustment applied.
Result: 16 mph
